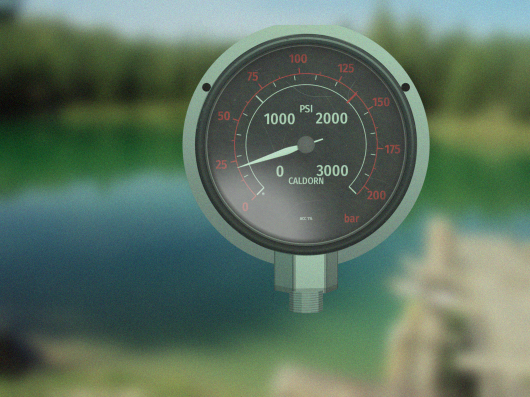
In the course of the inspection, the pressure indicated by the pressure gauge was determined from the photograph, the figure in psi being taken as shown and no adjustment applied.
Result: 300 psi
